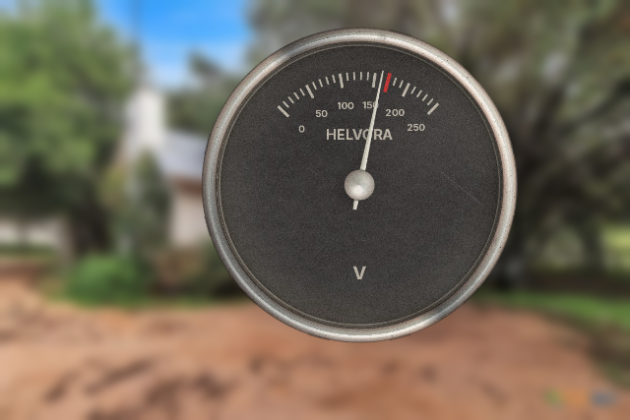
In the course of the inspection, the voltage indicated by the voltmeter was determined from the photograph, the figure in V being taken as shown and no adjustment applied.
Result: 160 V
